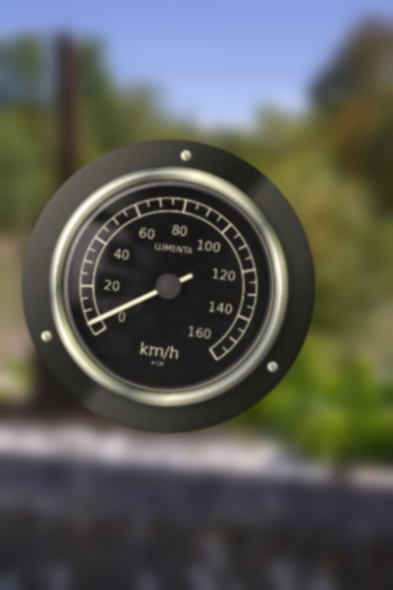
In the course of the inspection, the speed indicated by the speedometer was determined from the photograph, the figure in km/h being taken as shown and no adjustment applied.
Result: 5 km/h
